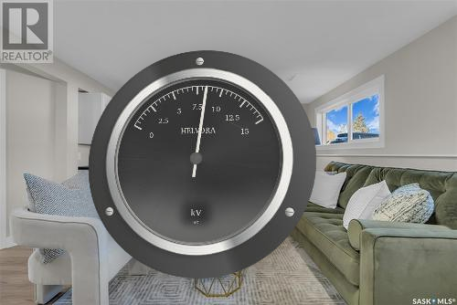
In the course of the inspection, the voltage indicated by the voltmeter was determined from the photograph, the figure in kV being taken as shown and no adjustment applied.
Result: 8.5 kV
